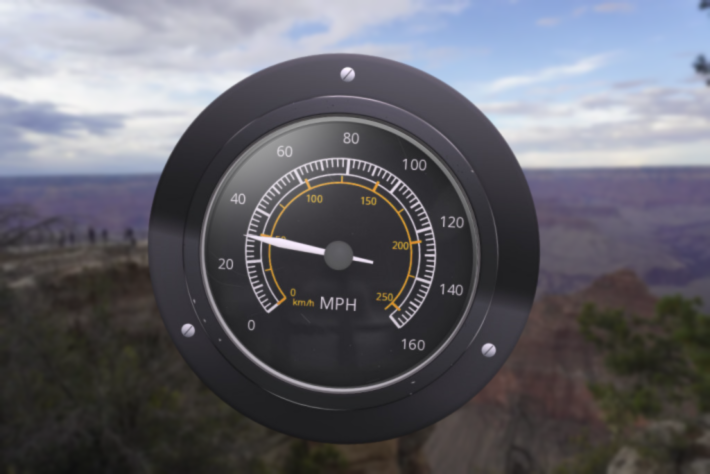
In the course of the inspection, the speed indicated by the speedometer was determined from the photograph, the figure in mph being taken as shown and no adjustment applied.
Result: 30 mph
